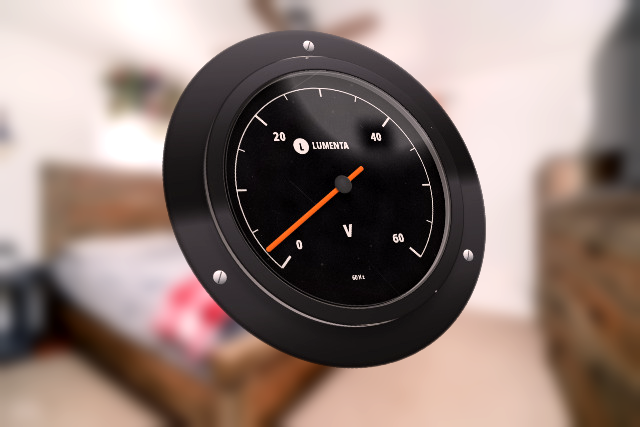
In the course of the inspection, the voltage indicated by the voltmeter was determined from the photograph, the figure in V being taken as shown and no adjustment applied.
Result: 2.5 V
